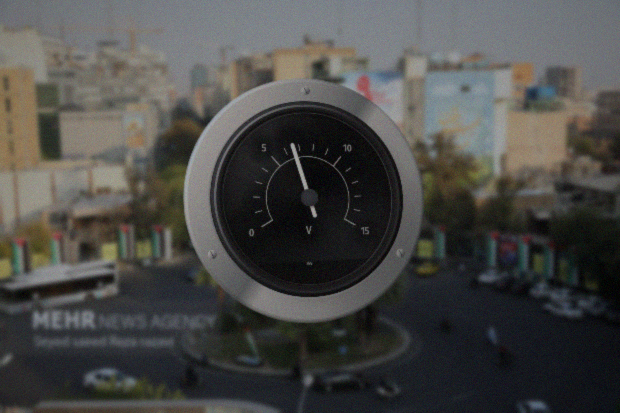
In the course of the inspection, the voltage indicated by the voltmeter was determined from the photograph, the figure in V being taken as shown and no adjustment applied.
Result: 6.5 V
